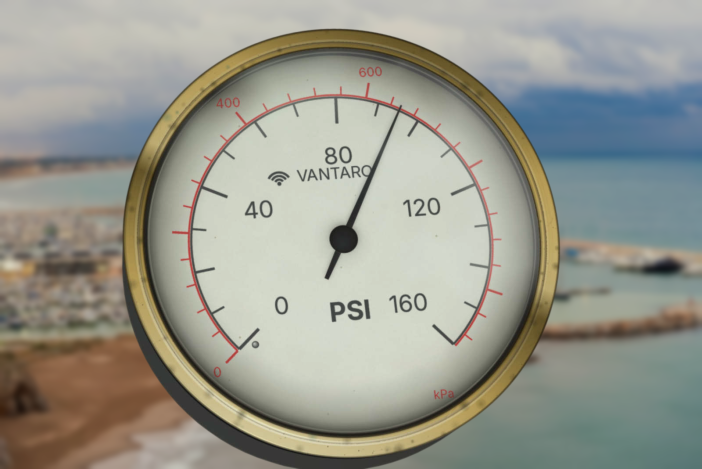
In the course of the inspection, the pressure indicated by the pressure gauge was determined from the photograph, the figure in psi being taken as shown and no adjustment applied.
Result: 95 psi
